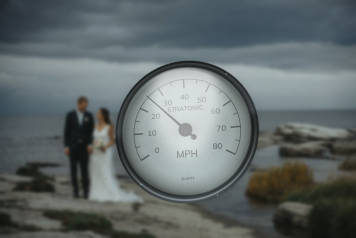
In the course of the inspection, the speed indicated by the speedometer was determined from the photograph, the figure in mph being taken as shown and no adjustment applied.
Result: 25 mph
